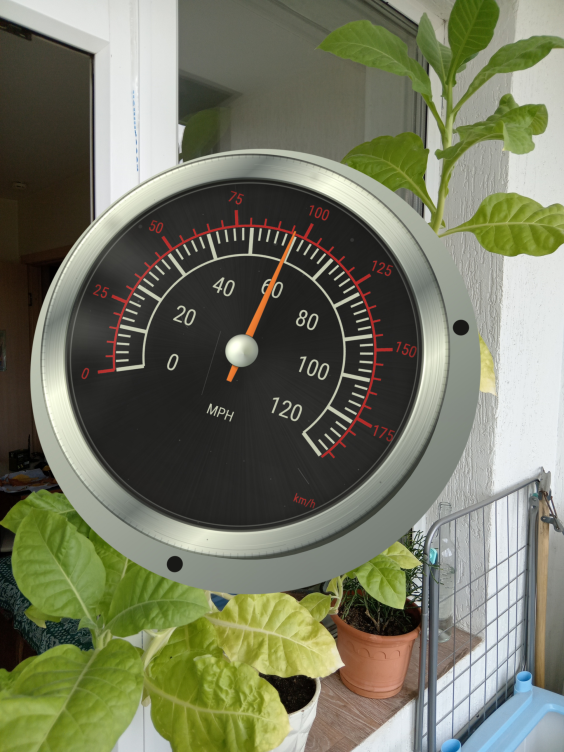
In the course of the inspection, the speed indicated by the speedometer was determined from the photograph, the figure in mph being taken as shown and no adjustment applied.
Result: 60 mph
